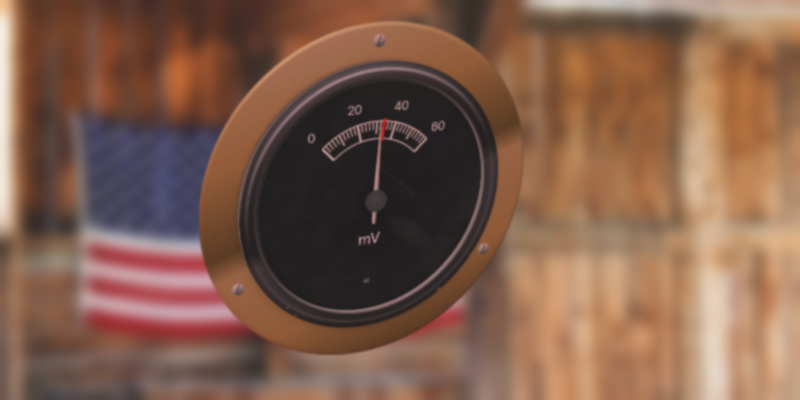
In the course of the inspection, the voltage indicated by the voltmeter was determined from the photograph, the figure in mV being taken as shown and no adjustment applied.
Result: 30 mV
